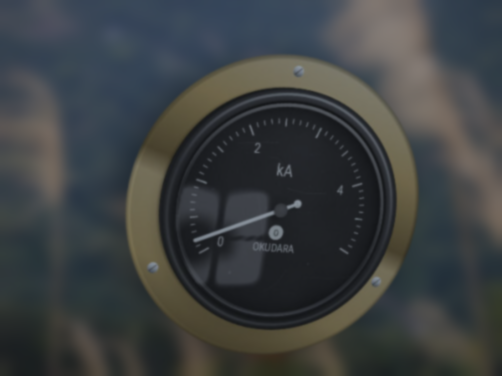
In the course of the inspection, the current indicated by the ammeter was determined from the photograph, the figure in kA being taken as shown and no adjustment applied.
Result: 0.2 kA
